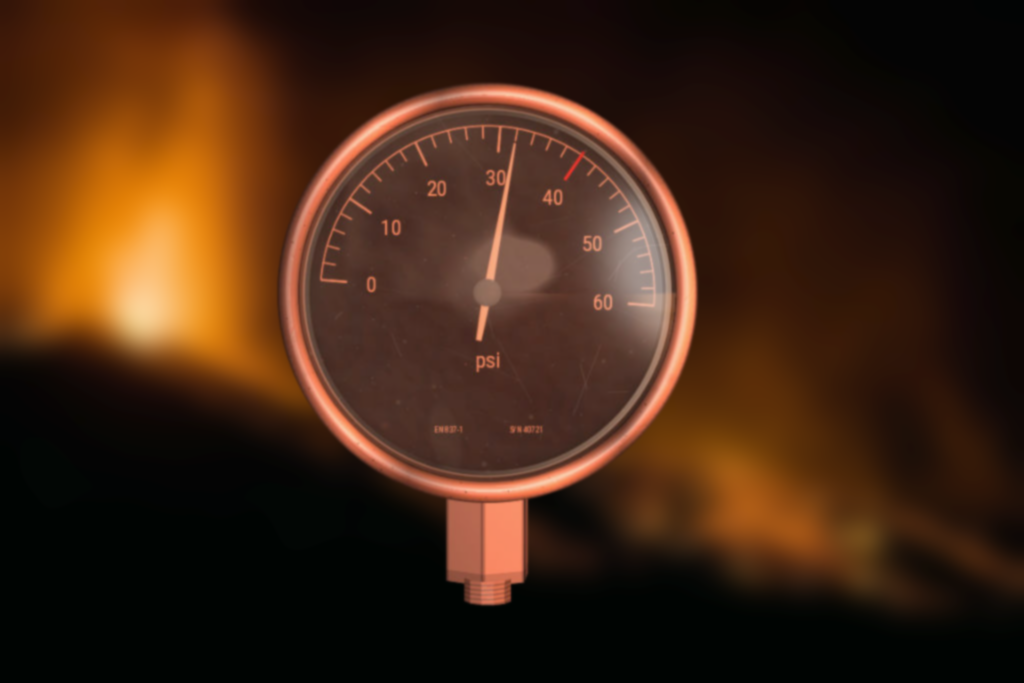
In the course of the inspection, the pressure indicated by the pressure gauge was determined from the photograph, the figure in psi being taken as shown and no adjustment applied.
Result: 32 psi
